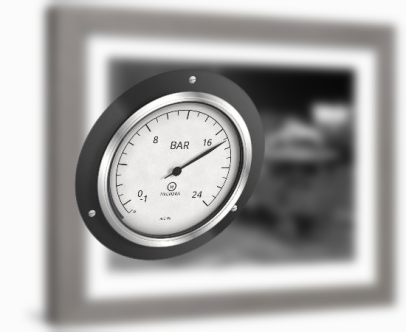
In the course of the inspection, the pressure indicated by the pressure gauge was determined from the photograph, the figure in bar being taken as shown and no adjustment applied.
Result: 17 bar
